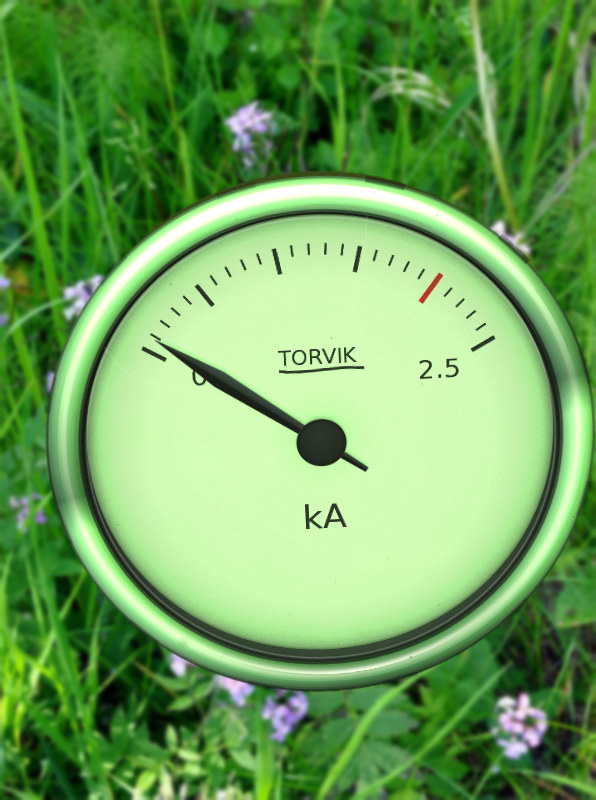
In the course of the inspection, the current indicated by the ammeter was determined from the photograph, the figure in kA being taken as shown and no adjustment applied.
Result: 0.1 kA
